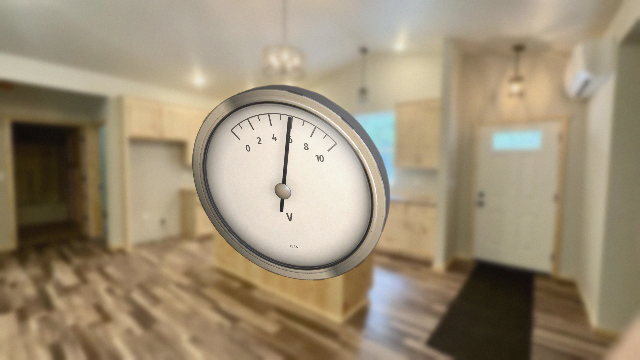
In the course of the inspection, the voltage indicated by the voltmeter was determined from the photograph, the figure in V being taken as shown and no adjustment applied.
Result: 6 V
